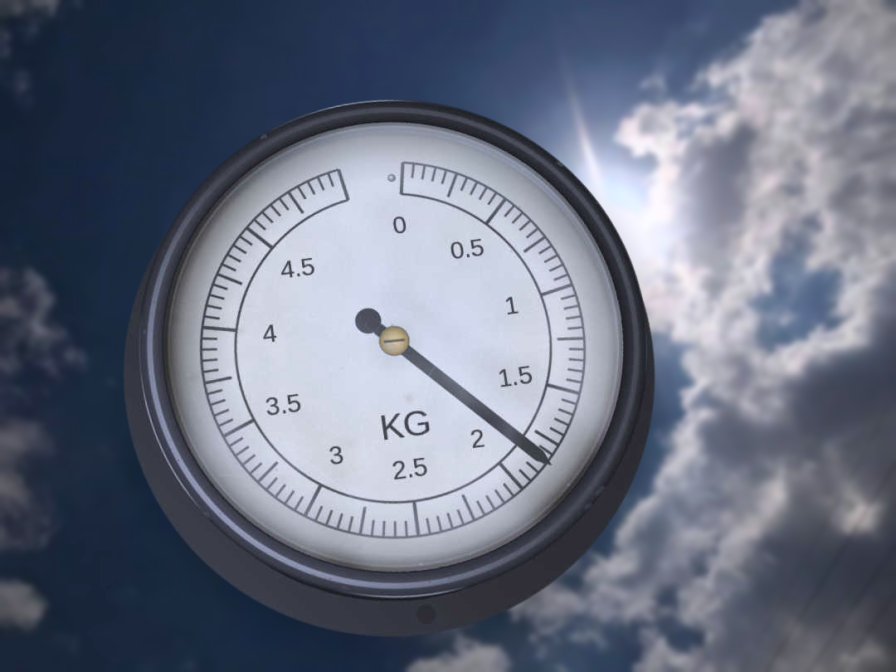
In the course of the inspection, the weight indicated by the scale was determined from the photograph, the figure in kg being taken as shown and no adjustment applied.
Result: 1.85 kg
